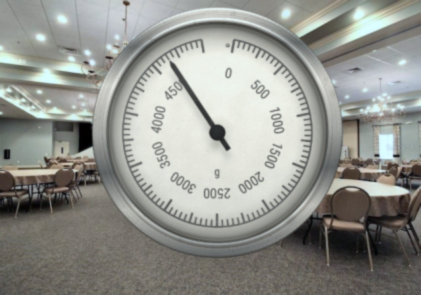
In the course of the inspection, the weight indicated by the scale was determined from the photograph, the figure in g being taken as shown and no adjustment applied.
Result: 4650 g
